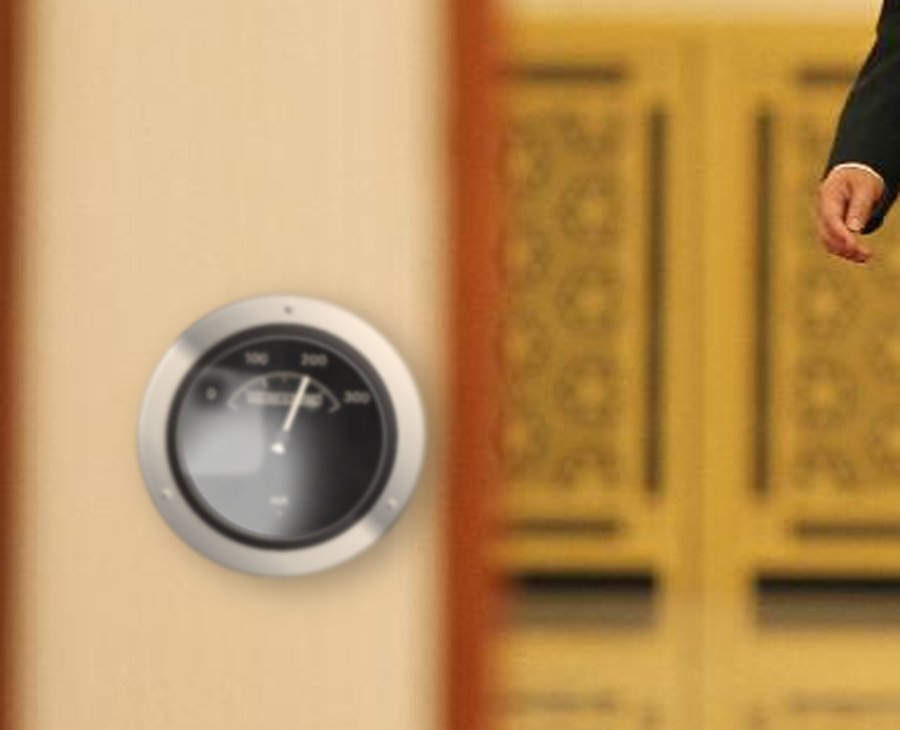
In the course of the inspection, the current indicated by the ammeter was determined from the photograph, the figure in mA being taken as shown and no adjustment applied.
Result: 200 mA
